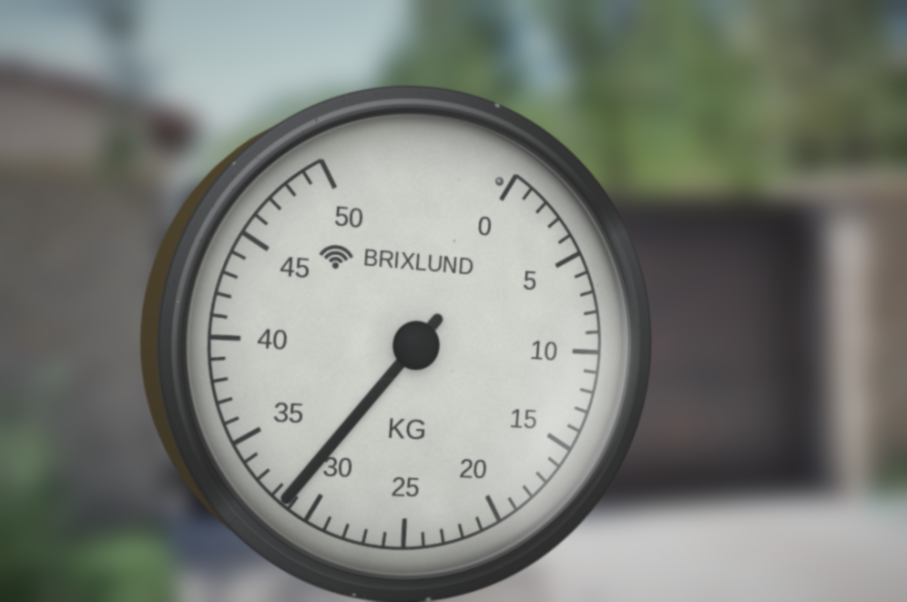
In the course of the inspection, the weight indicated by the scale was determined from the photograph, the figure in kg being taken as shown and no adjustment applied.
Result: 31.5 kg
